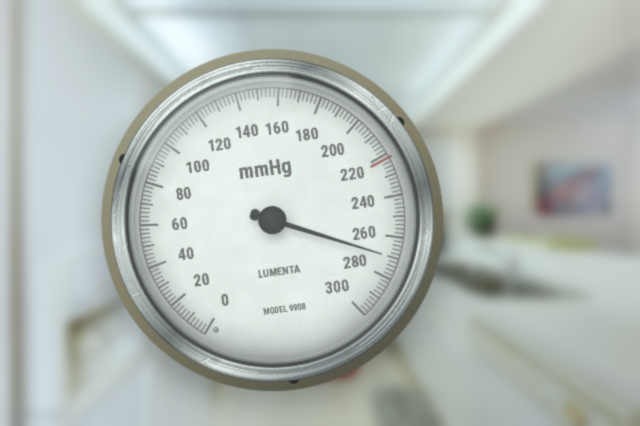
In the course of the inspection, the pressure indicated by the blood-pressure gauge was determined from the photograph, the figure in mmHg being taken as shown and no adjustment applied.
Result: 270 mmHg
